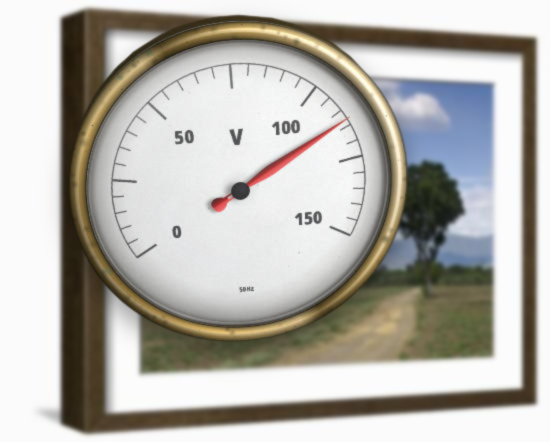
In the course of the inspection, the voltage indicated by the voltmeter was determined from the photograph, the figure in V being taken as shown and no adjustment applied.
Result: 112.5 V
